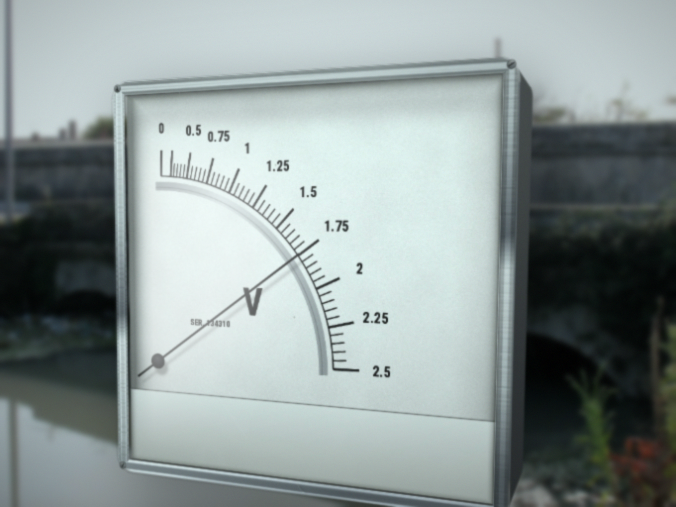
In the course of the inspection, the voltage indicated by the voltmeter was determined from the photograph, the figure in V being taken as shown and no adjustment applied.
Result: 1.75 V
